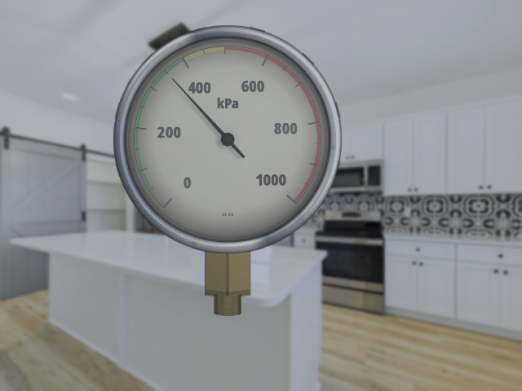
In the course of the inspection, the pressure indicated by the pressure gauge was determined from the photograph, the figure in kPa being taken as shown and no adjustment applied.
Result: 350 kPa
